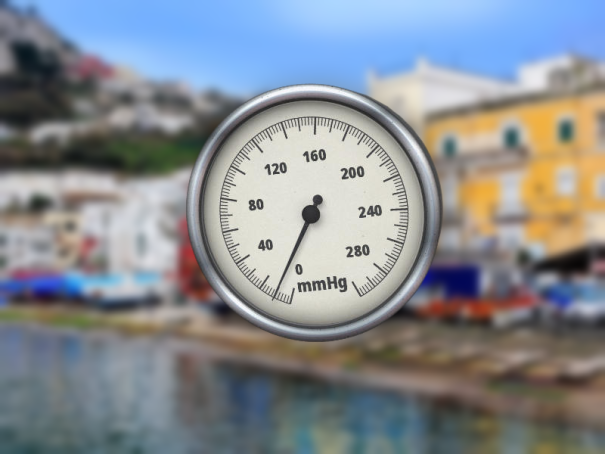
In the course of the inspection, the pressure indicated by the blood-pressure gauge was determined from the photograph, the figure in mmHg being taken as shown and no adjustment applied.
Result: 10 mmHg
